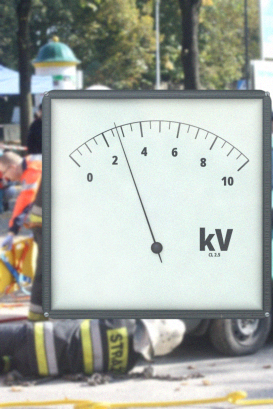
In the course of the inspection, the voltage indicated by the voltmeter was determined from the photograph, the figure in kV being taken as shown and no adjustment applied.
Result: 2.75 kV
